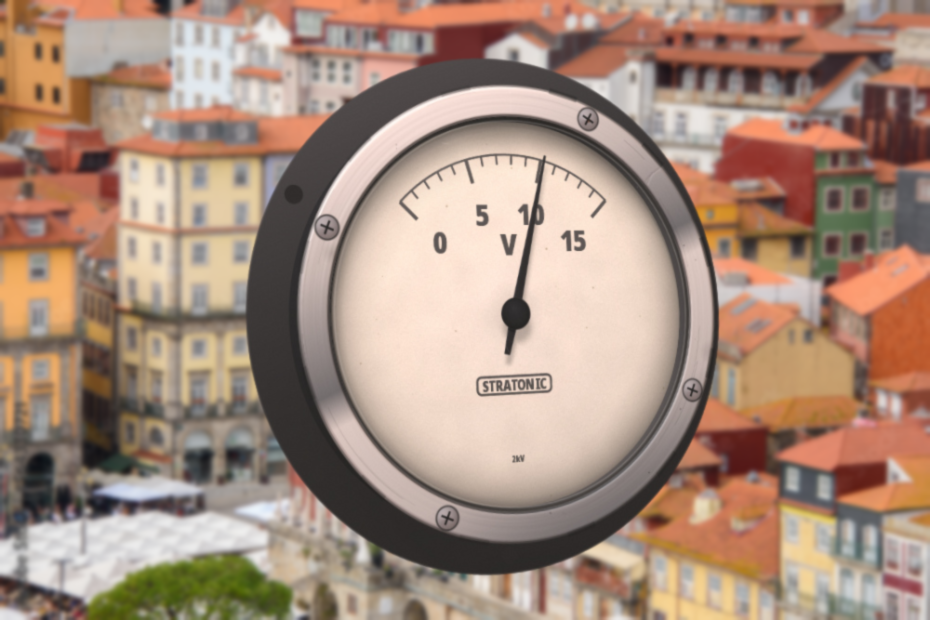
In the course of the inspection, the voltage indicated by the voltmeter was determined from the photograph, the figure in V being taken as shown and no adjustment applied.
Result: 10 V
